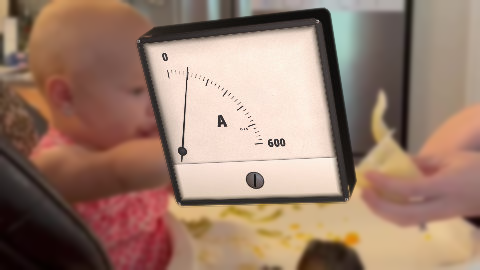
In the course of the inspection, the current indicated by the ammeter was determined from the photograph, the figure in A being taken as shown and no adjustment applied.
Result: 100 A
